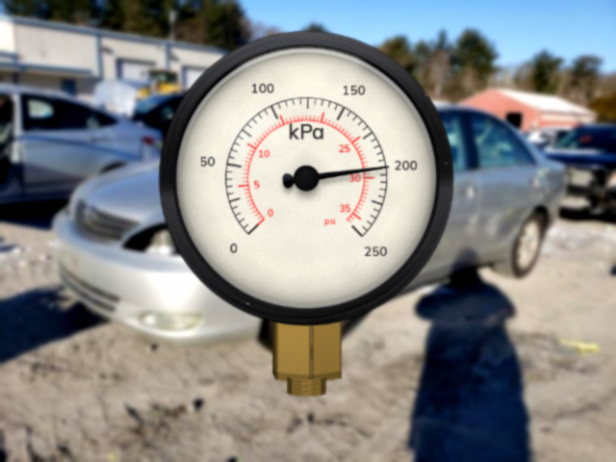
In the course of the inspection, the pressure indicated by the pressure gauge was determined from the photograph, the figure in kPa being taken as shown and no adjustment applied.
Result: 200 kPa
